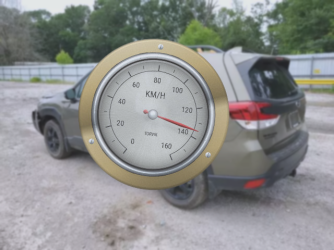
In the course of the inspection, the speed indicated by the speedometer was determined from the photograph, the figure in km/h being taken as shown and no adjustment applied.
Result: 135 km/h
